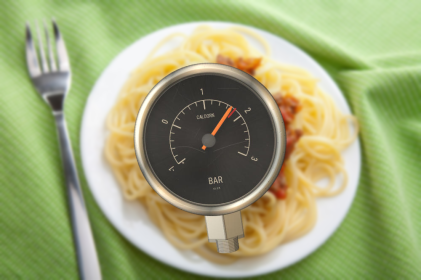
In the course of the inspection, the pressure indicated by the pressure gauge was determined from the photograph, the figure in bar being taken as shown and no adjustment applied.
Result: 1.7 bar
